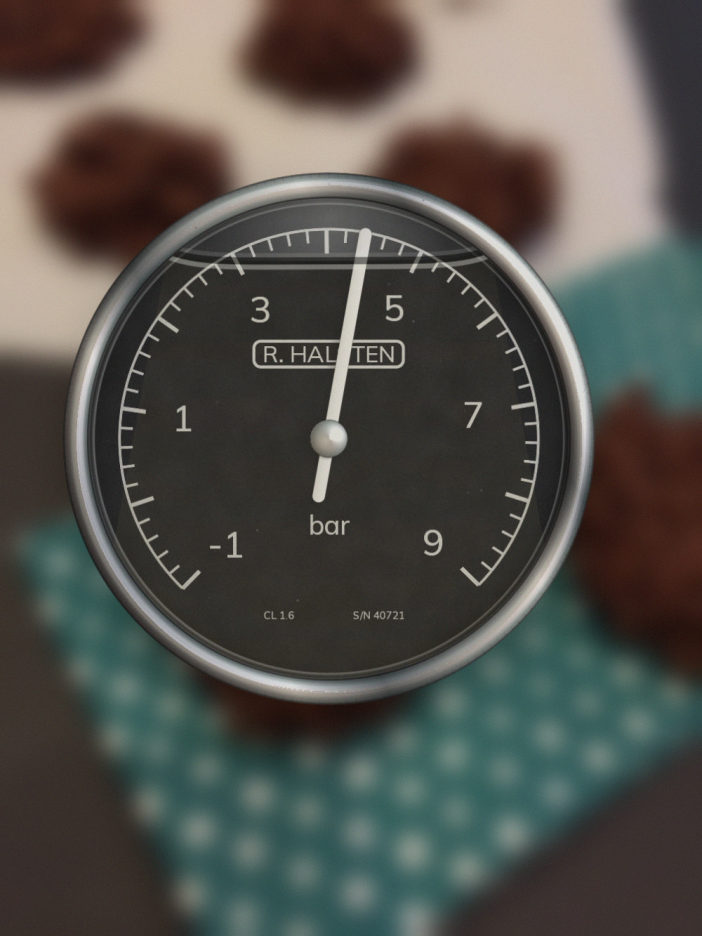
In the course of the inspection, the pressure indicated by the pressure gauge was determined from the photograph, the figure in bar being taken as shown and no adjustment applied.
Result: 4.4 bar
